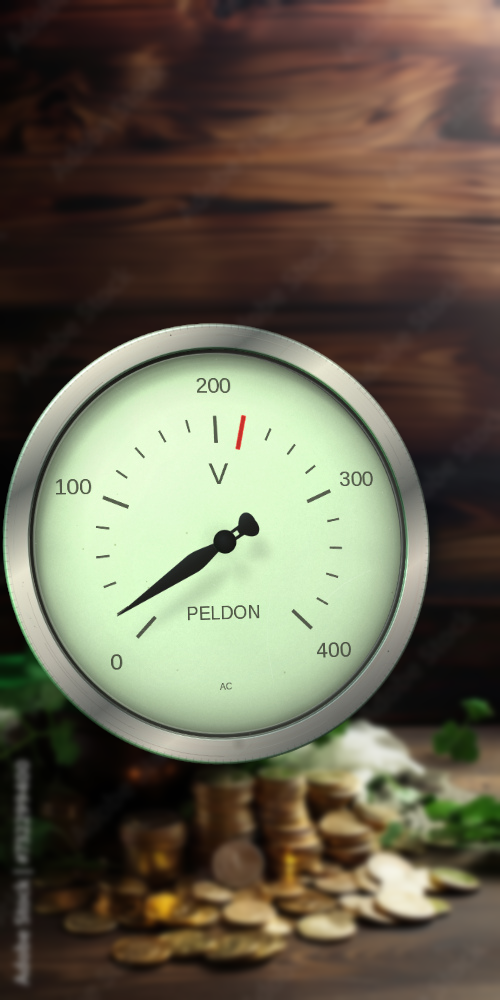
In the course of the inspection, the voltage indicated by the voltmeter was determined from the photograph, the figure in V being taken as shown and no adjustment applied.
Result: 20 V
